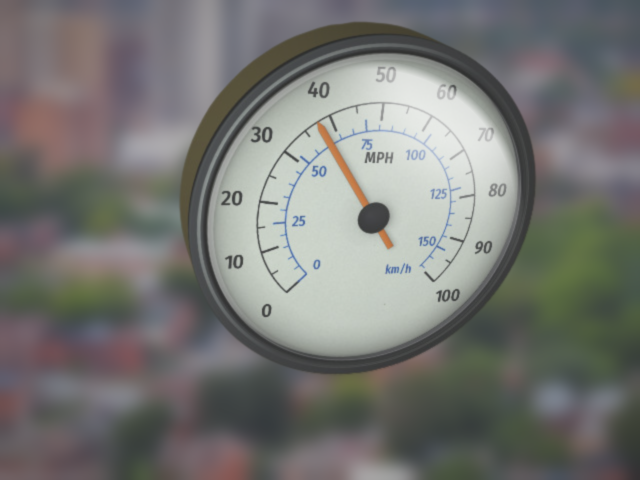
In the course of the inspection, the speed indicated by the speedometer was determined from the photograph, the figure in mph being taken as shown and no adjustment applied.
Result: 37.5 mph
